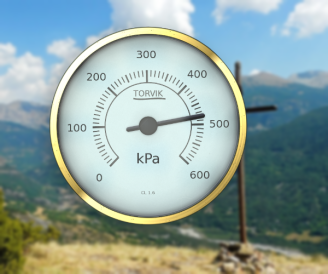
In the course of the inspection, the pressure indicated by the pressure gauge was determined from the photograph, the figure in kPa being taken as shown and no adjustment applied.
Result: 480 kPa
